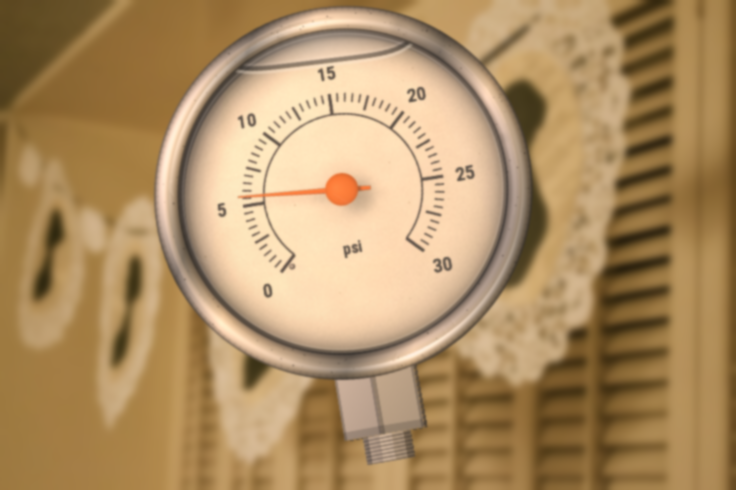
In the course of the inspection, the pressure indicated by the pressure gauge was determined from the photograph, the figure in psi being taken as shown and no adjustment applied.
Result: 5.5 psi
